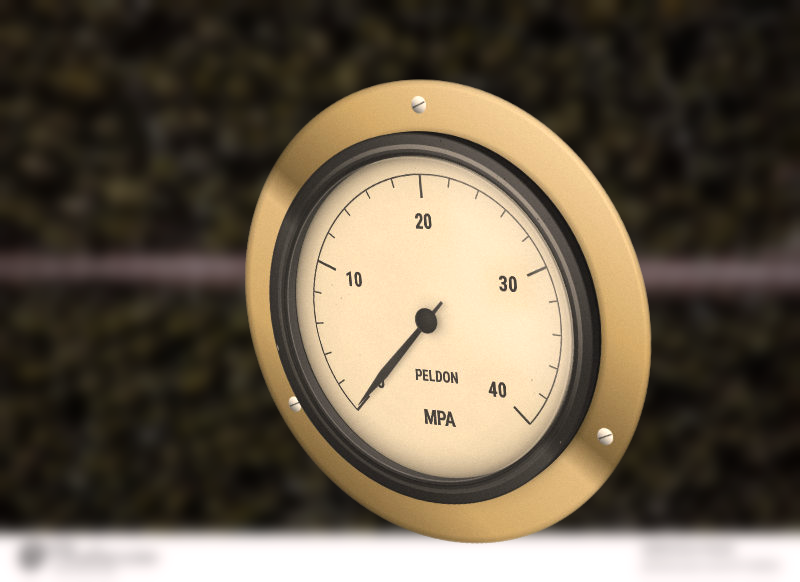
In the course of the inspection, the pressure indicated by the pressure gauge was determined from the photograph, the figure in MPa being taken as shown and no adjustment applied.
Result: 0 MPa
